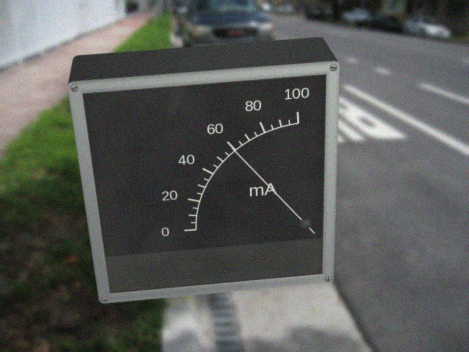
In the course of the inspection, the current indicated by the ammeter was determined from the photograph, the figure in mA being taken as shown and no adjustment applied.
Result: 60 mA
